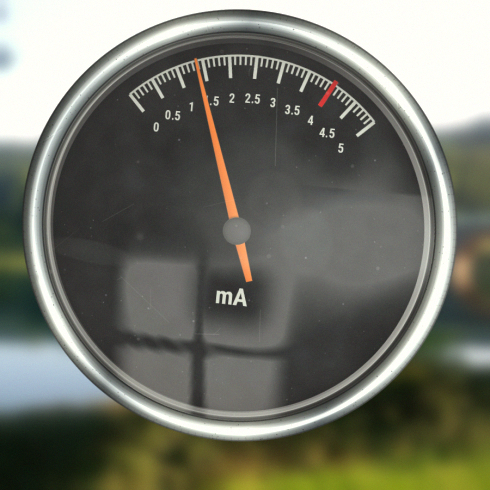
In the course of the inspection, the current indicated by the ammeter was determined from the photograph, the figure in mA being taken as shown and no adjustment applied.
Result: 1.4 mA
